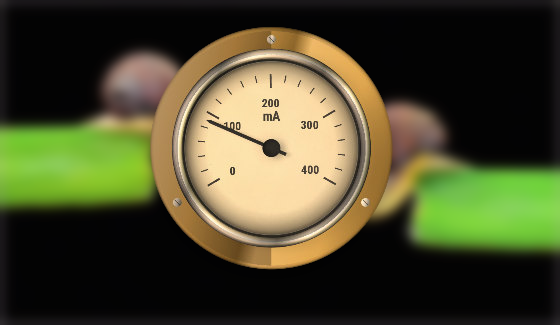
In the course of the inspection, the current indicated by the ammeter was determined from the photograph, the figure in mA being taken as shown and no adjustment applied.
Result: 90 mA
